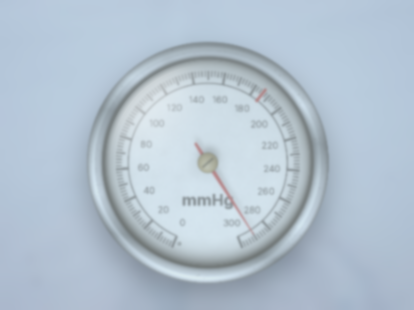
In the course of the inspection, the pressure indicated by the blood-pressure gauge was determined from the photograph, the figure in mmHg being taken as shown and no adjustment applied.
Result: 290 mmHg
